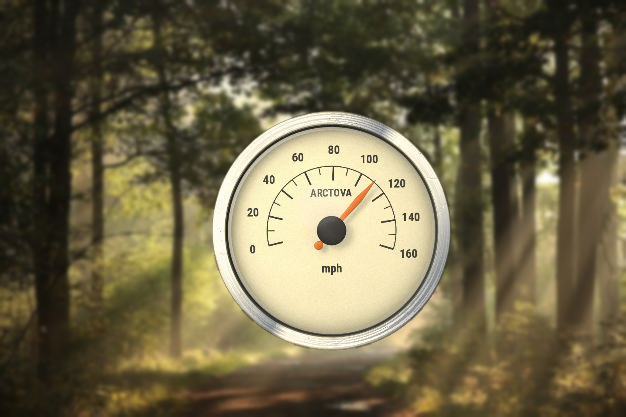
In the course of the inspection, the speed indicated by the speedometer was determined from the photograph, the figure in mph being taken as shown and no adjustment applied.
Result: 110 mph
